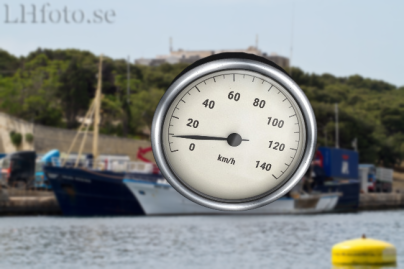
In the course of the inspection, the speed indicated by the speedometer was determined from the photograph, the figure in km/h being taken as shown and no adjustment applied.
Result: 10 km/h
